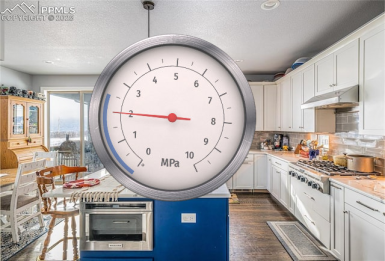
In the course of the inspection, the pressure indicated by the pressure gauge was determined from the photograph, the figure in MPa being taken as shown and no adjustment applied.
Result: 2 MPa
